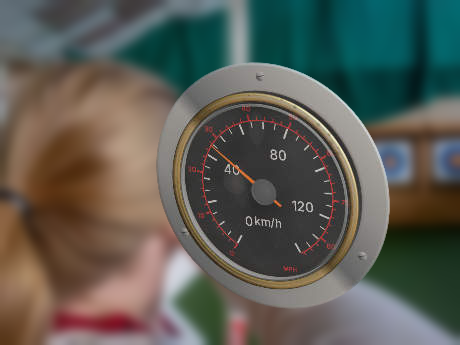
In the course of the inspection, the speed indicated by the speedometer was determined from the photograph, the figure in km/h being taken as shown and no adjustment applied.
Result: 45 km/h
